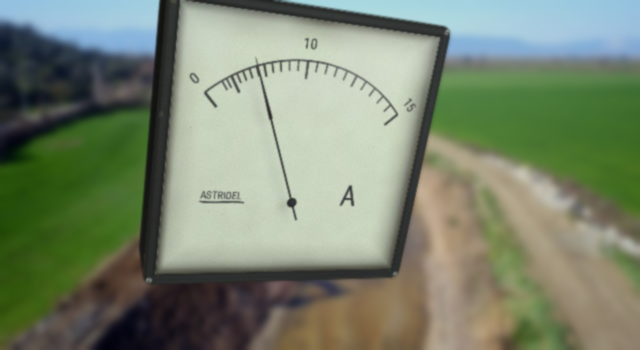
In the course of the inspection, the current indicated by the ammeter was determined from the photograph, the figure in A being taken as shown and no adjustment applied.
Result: 7 A
